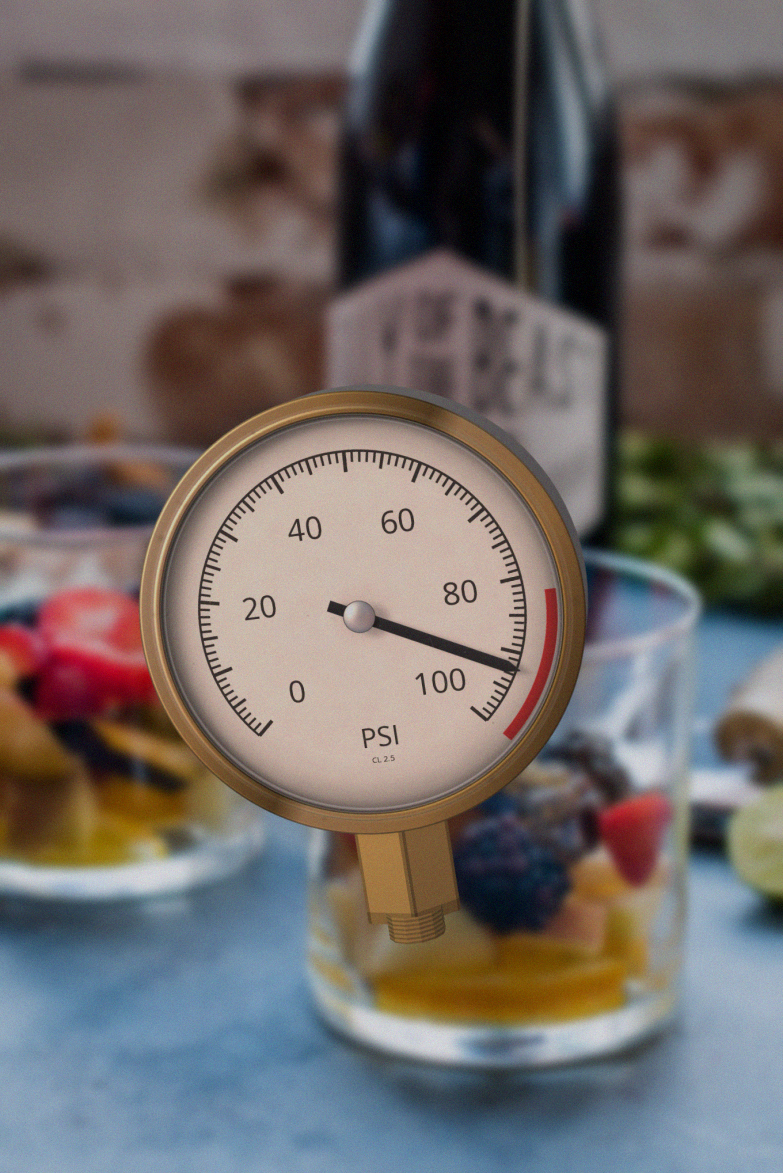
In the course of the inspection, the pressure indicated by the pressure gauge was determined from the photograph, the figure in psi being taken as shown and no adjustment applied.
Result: 92 psi
